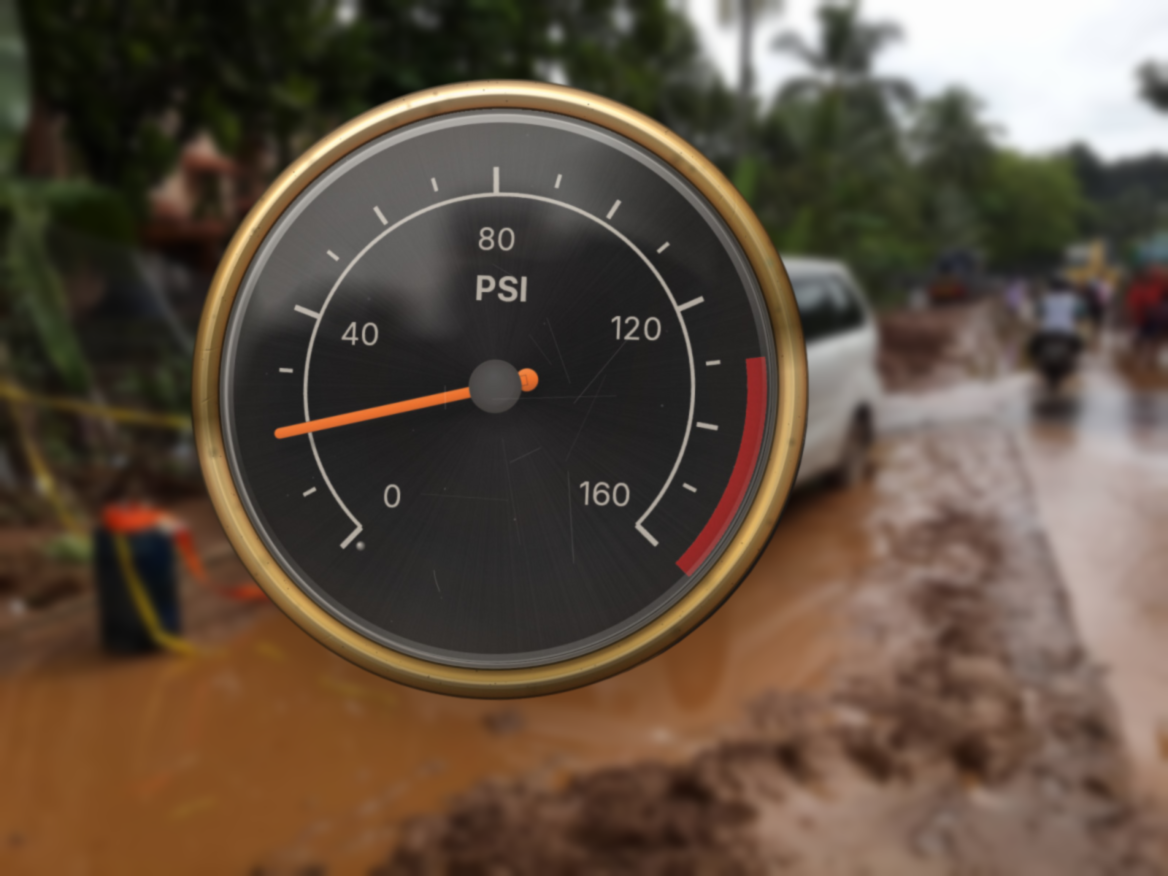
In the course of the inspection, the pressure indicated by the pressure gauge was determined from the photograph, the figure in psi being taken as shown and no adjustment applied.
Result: 20 psi
